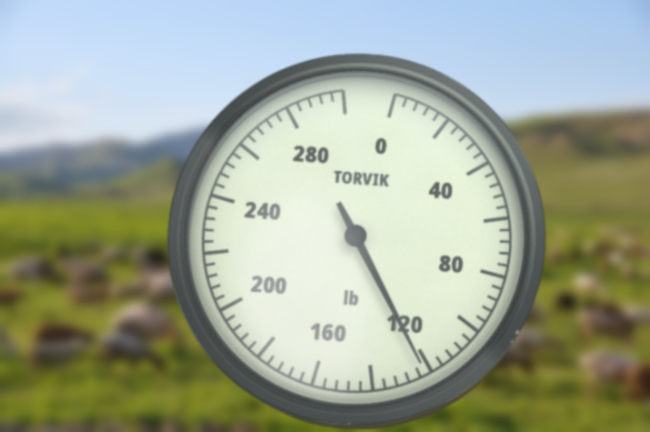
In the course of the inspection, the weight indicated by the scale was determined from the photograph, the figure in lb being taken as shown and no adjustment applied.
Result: 122 lb
